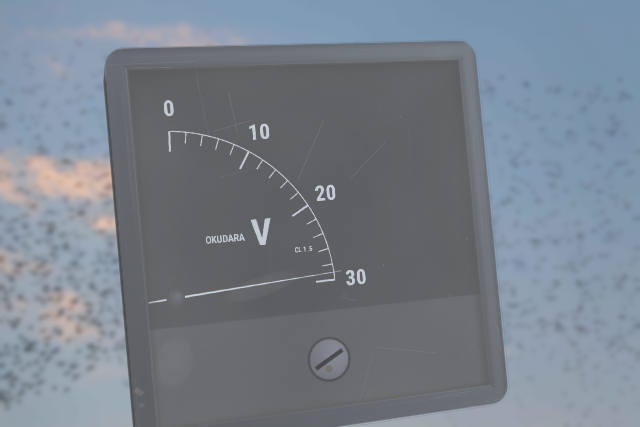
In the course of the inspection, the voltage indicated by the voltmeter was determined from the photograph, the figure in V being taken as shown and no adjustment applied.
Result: 29 V
